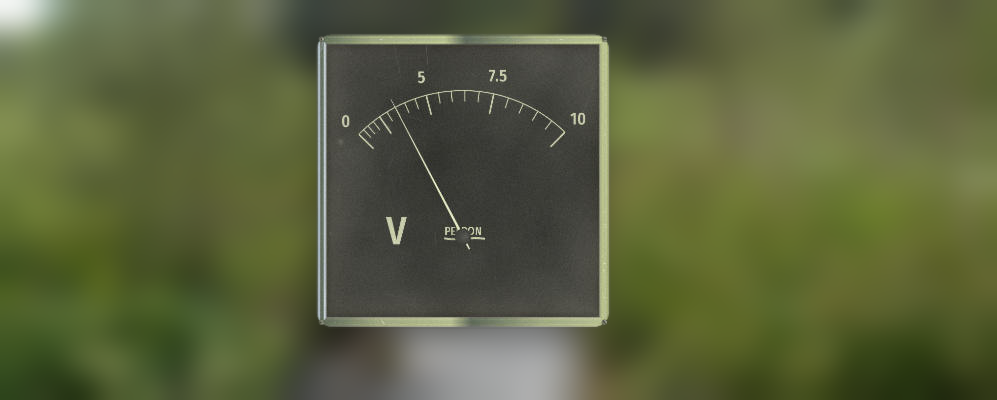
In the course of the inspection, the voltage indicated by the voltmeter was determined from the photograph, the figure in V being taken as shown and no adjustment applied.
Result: 3.5 V
